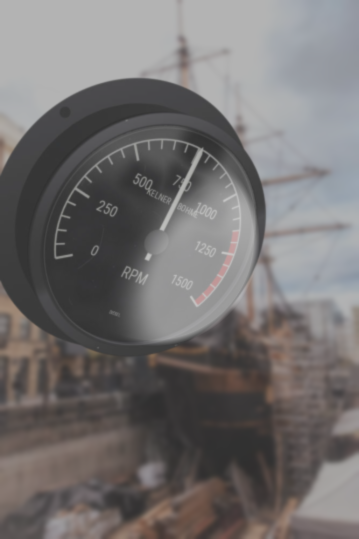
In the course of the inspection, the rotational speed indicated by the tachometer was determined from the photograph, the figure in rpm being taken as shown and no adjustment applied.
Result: 750 rpm
